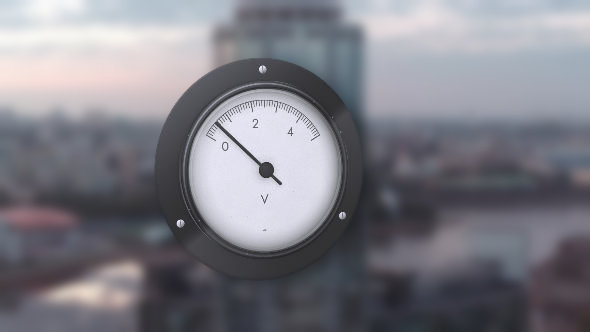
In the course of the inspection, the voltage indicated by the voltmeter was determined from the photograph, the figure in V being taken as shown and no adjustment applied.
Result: 0.5 V
